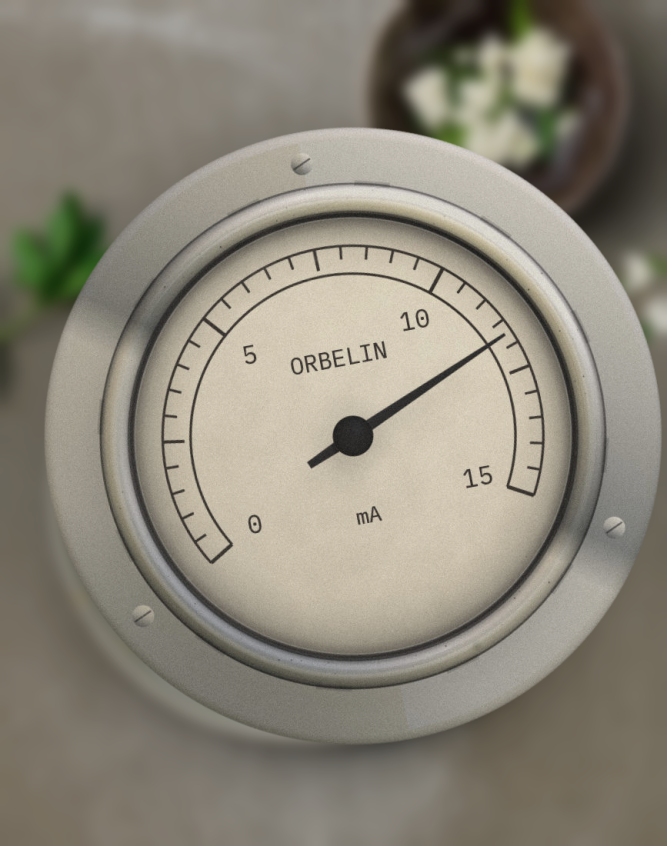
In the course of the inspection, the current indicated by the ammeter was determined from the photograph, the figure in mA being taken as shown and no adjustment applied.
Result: 11.75 mA
